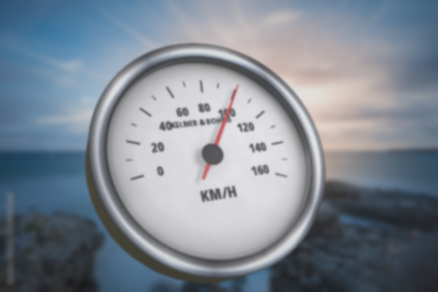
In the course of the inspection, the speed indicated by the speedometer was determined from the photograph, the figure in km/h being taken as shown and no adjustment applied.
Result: 100 km/h
